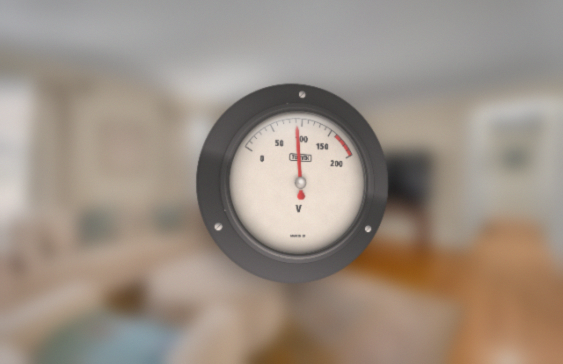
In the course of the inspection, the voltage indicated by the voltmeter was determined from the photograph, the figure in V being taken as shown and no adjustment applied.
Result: 90 V
